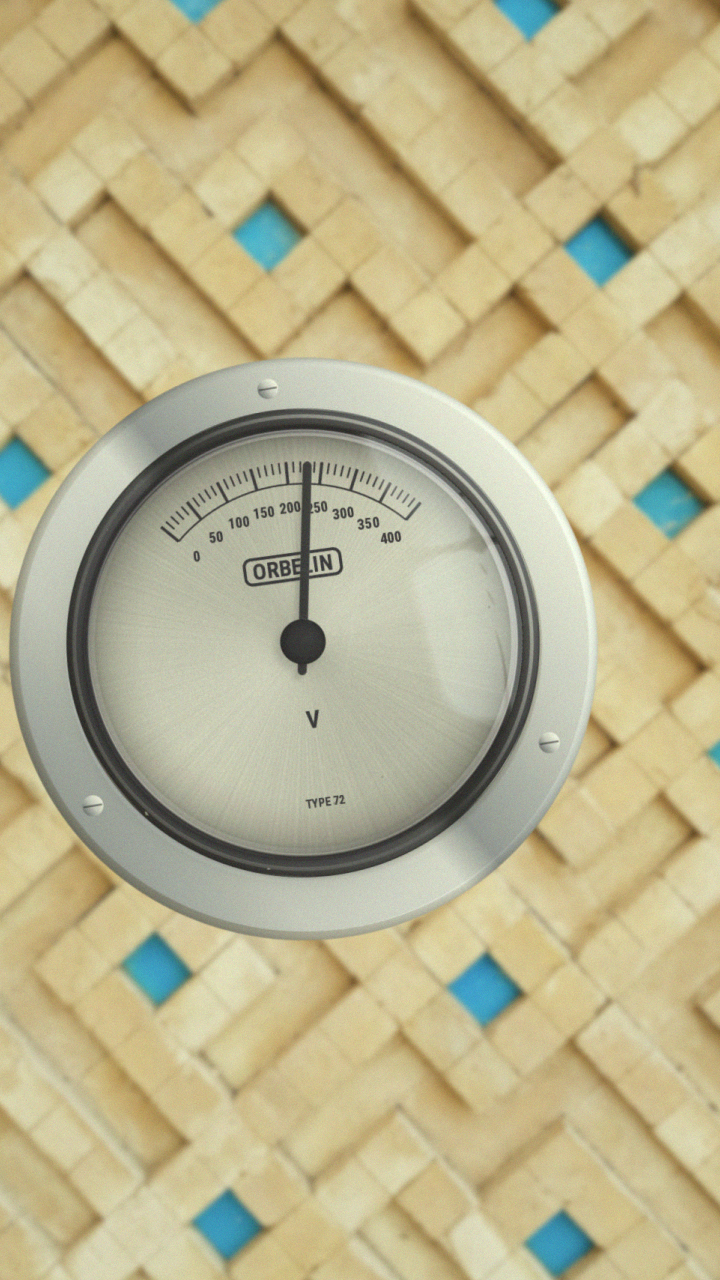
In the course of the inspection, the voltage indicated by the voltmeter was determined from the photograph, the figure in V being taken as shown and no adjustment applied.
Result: 230 V
